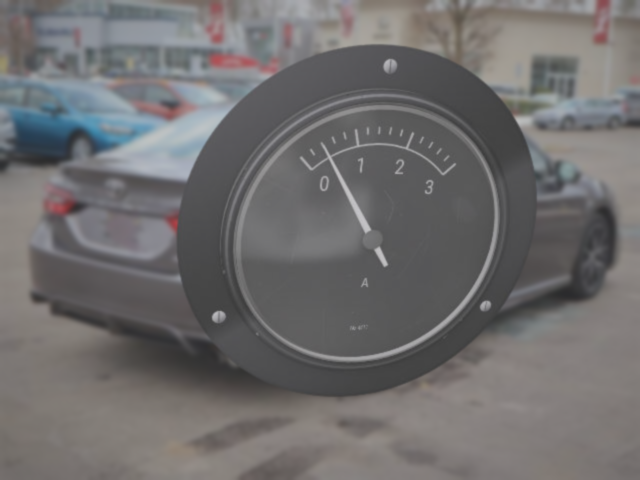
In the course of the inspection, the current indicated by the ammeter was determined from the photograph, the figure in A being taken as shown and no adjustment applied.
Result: 0.4 A
